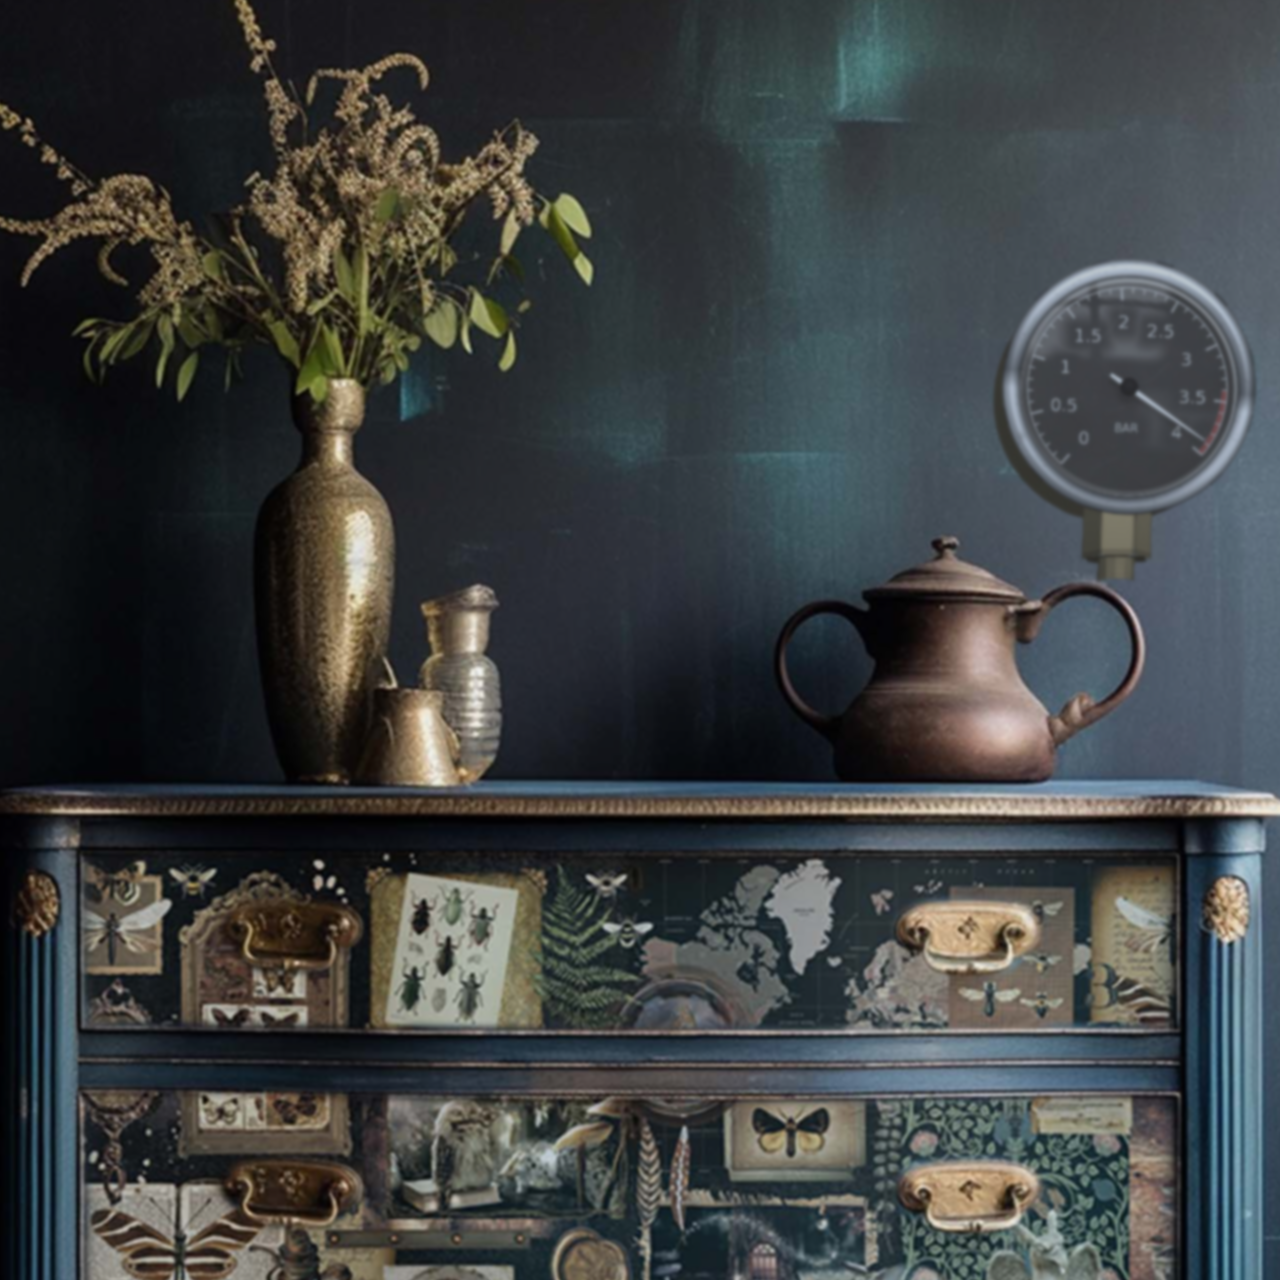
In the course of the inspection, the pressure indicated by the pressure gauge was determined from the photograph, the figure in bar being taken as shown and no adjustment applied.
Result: 3.9 bar
